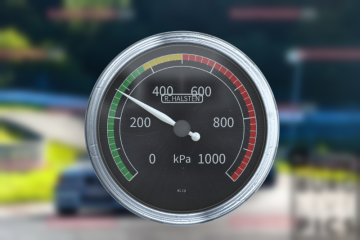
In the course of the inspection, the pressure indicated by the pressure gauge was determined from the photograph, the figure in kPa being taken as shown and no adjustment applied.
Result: 280 kPa
